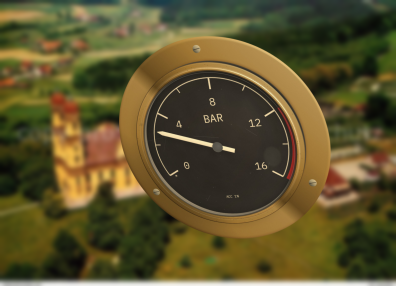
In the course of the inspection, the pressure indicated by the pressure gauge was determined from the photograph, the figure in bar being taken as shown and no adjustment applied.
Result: 3 bar
